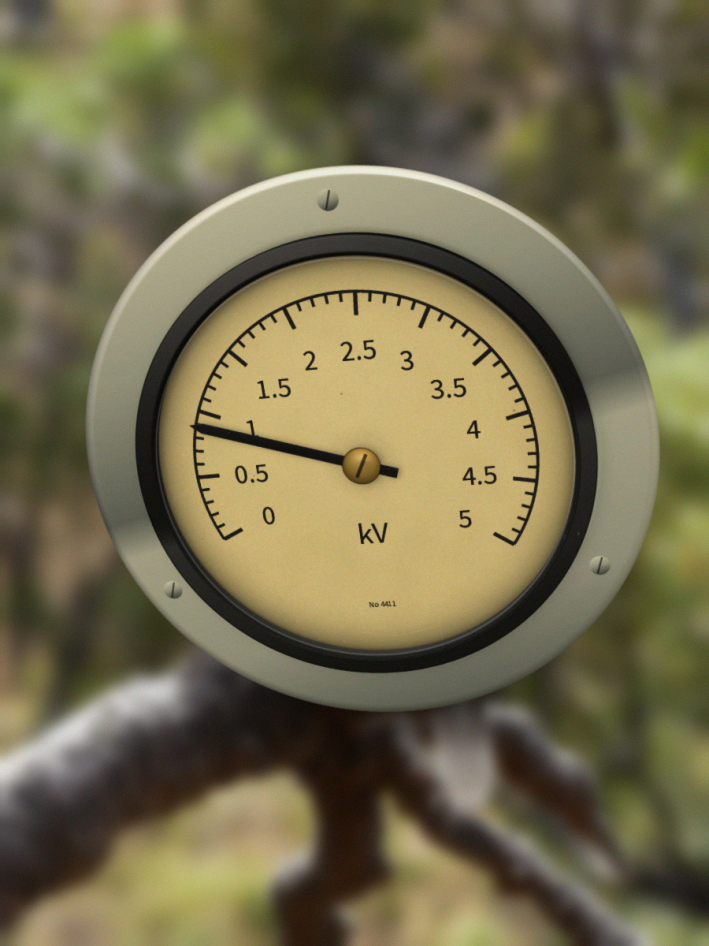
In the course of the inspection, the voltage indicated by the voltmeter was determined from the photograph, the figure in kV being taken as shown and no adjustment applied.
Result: 0.9 kV
